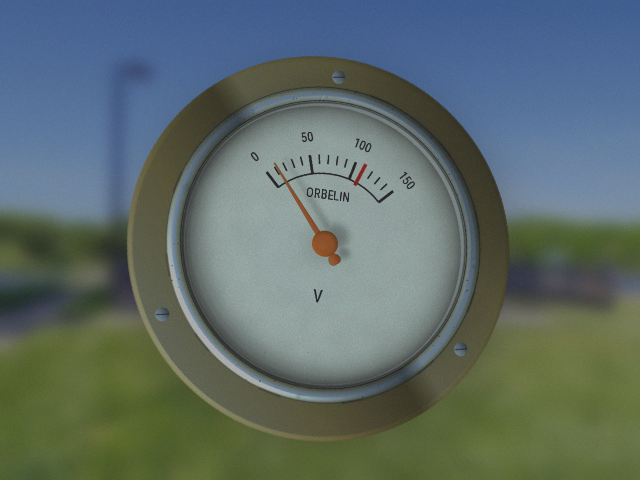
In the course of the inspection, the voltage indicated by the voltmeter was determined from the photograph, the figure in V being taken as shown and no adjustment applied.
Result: 10 V
